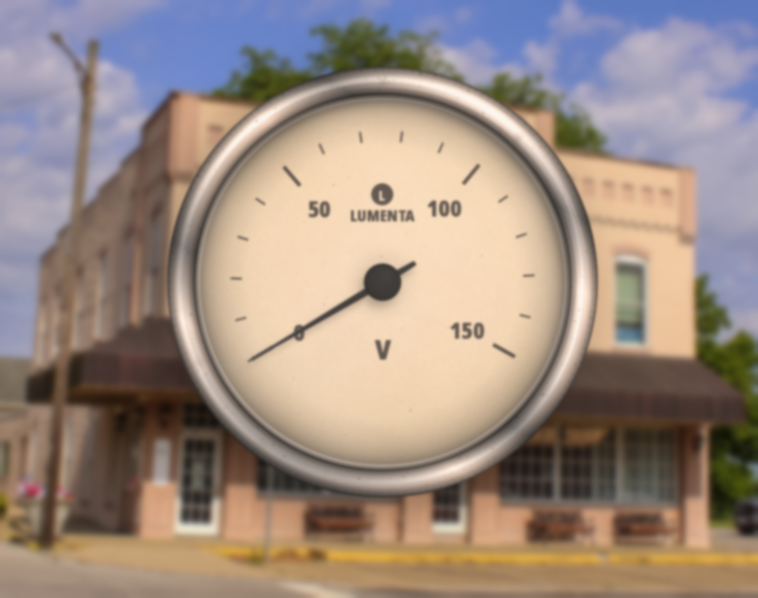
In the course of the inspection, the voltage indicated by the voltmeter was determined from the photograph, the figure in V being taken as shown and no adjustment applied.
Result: 0 V
